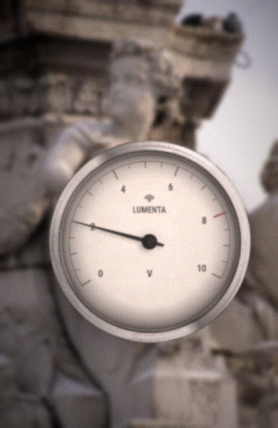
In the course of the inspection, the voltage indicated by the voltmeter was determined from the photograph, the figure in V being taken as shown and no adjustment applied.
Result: 2 V
